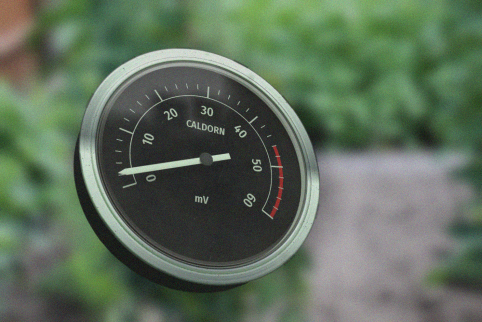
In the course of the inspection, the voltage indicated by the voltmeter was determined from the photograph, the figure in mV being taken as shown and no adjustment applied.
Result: 2 mV
